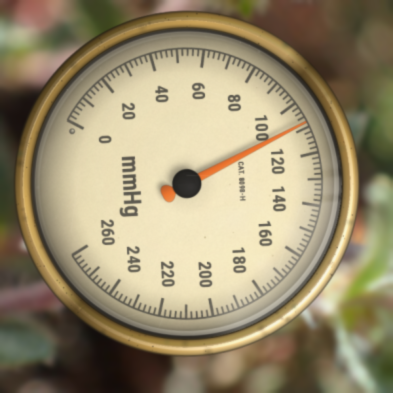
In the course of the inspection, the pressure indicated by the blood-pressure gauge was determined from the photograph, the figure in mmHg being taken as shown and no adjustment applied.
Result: 108 mmHg
